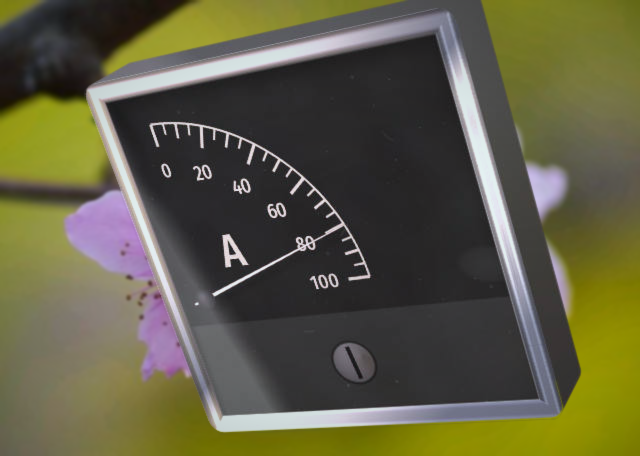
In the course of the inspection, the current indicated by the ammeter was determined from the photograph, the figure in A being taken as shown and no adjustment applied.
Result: 80 A
